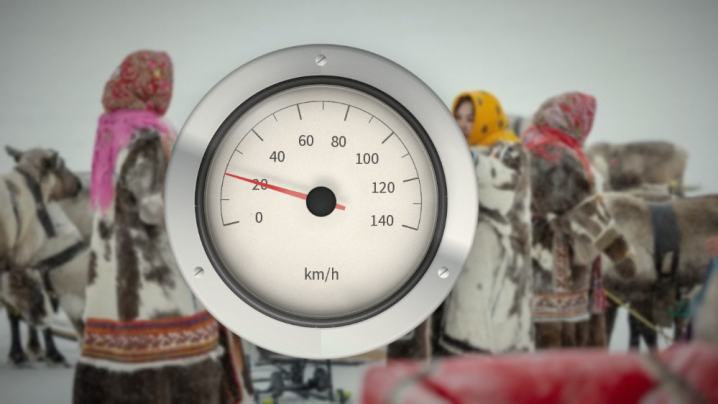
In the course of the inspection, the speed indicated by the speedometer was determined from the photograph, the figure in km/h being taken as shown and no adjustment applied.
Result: 20 km/h
